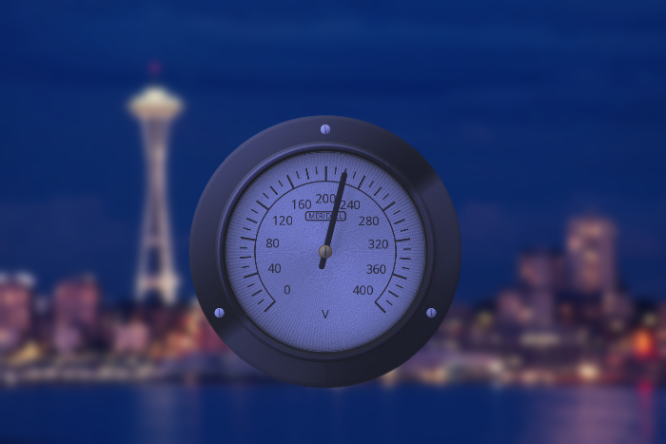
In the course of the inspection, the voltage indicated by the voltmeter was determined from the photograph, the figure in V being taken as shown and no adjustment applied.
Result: 220 V
